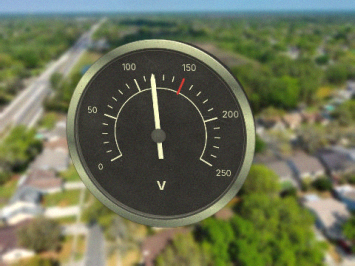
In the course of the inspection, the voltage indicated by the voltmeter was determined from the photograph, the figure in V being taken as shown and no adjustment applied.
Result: 120 V
